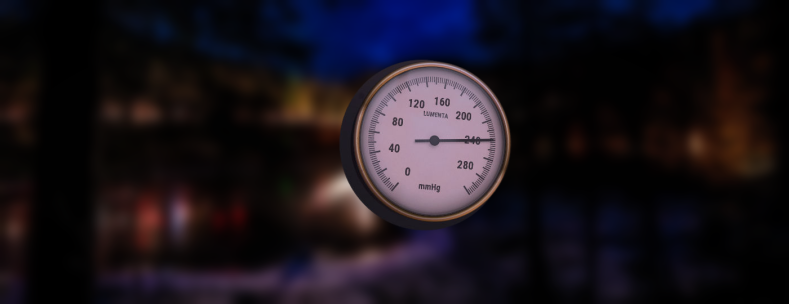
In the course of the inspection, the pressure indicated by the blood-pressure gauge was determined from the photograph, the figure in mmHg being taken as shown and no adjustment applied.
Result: 240 mmHg
